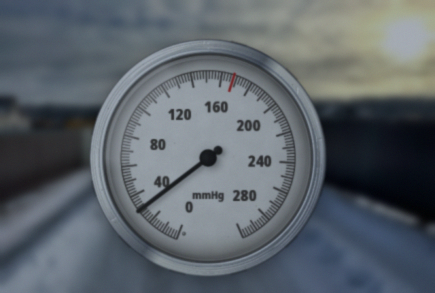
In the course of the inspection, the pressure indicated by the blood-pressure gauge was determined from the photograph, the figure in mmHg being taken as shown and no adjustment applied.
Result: 30 mmHg
